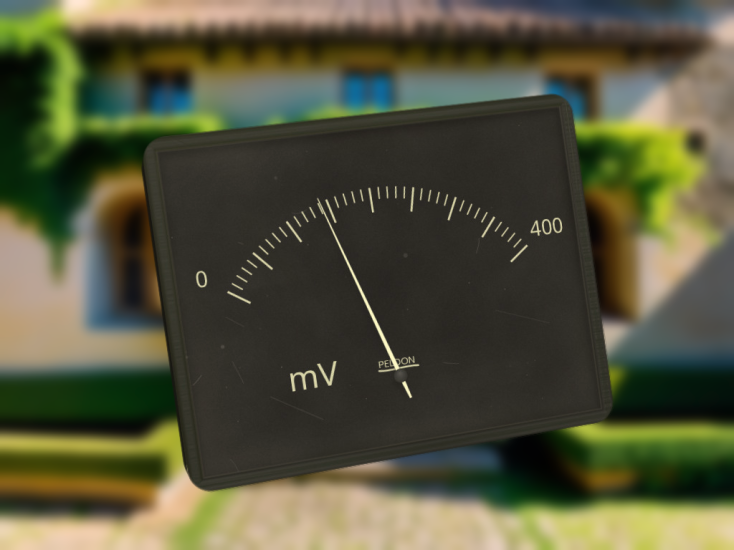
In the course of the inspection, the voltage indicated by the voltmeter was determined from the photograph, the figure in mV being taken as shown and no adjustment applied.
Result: 140 mV
